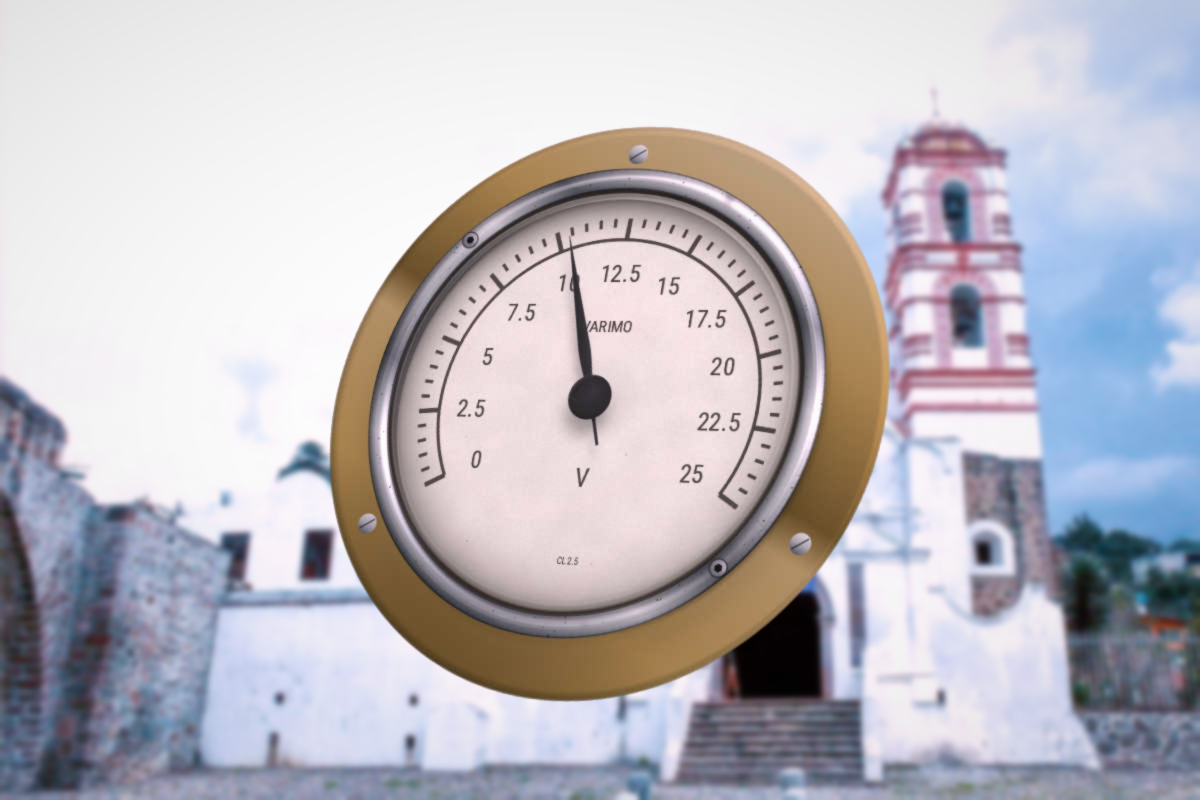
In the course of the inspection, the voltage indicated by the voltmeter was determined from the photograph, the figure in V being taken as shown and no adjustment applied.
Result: 10.5 V
